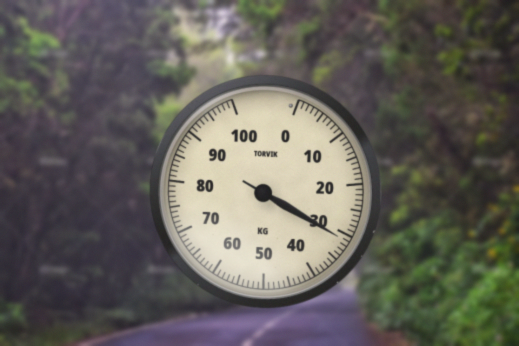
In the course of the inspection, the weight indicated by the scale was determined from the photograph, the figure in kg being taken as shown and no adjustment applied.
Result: 31 kg
